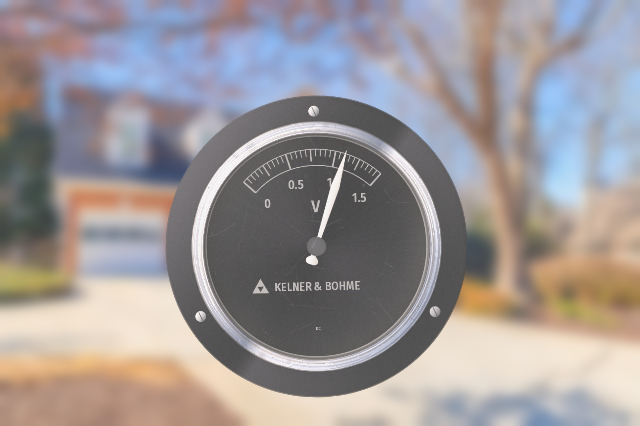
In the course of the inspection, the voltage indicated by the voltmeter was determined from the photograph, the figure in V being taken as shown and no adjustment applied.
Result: 1.1 V
